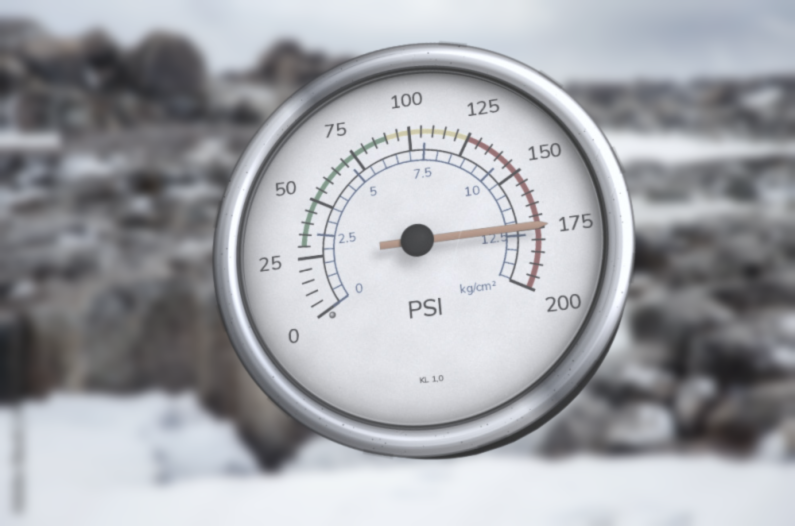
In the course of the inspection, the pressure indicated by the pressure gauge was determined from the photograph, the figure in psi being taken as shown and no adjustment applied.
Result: 175 psi
